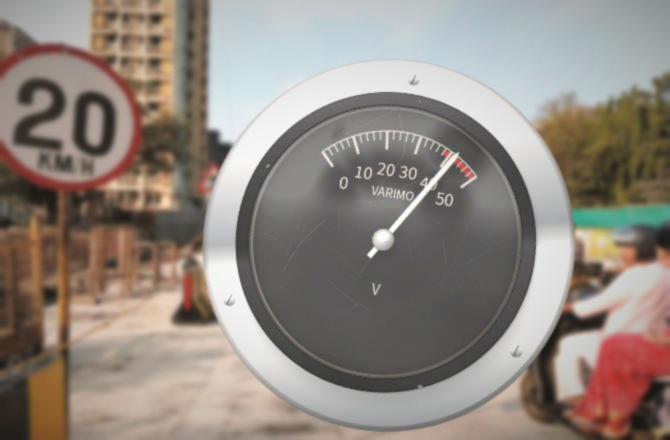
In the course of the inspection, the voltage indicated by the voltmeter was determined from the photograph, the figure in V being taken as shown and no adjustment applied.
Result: 42 V
